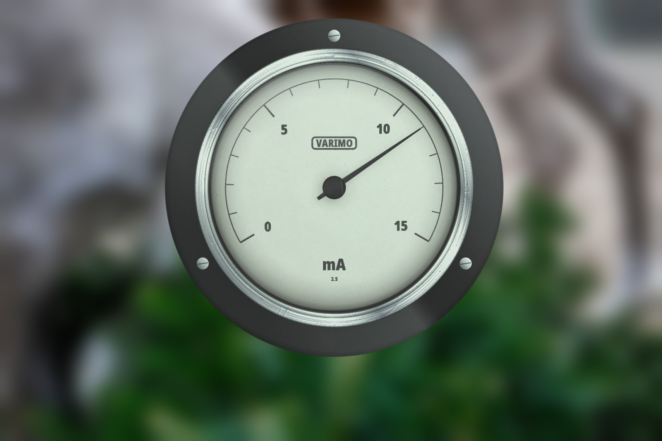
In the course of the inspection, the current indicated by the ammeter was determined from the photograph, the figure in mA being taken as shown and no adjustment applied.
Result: 11 mA
